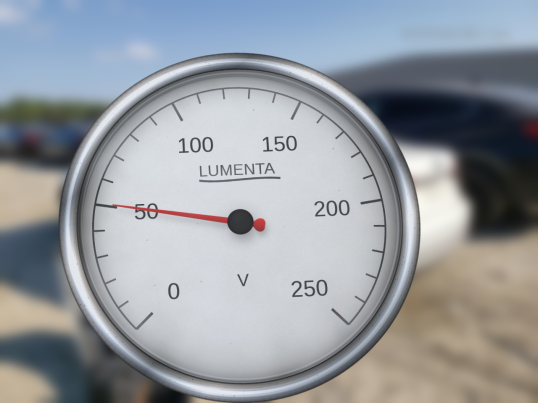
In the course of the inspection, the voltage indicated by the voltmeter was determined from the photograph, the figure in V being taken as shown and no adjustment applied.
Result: 50 V
